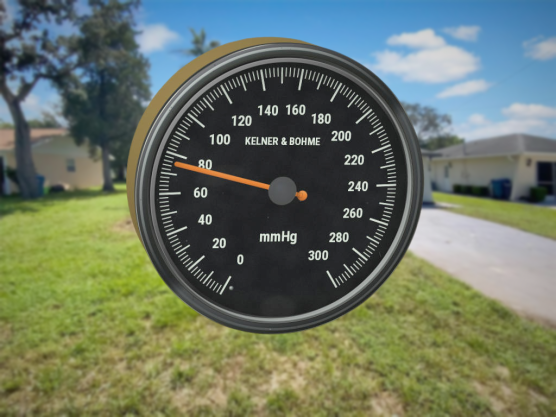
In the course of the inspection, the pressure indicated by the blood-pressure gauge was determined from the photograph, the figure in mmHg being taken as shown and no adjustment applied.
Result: 76 mmHg
